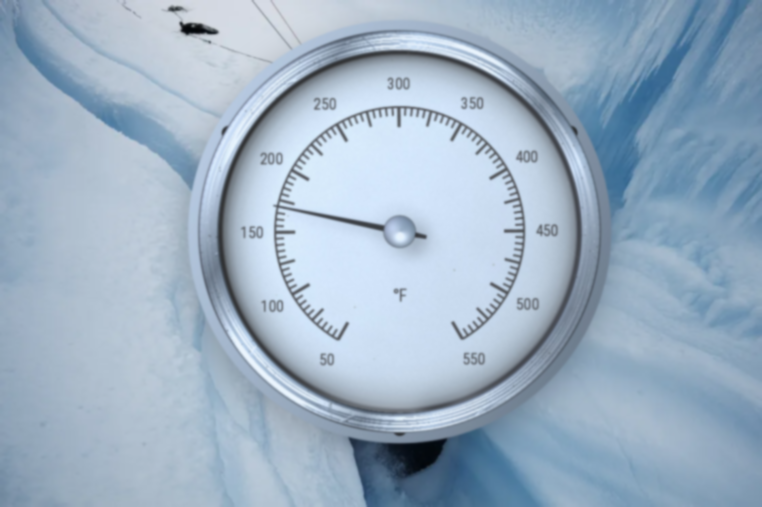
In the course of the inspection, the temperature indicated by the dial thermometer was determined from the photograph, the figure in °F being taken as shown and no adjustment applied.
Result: 170 °F
